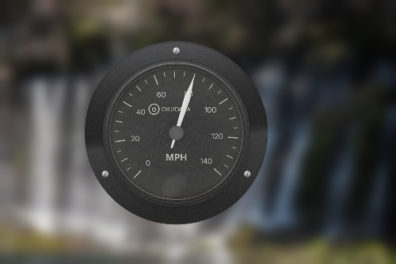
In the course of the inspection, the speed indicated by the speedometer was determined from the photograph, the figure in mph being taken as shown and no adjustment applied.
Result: 80 mph
